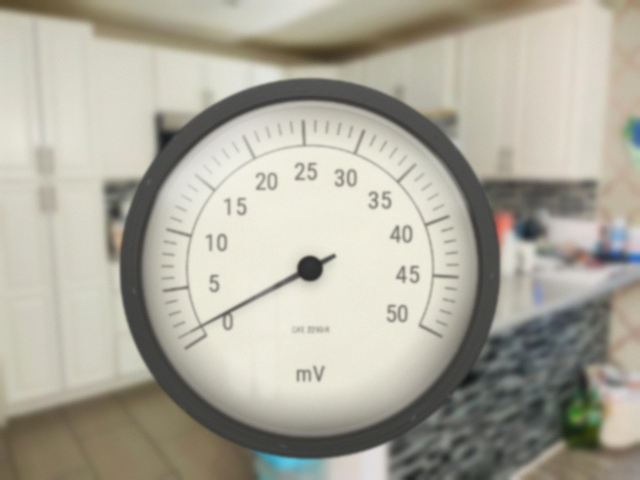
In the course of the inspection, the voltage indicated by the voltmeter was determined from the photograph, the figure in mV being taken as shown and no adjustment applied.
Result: 1 mV
